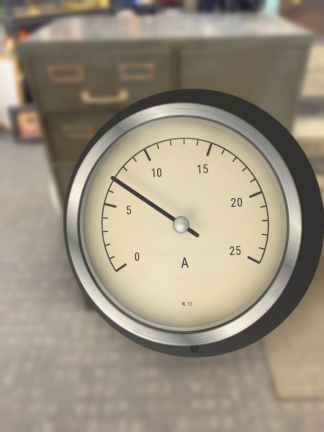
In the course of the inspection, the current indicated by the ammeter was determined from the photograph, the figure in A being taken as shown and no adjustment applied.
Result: 7 A
